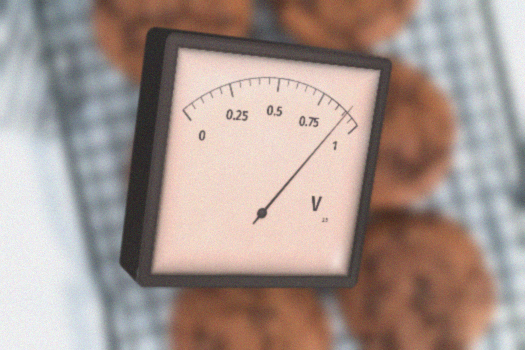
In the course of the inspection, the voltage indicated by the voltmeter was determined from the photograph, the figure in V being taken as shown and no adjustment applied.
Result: 0.9 V
